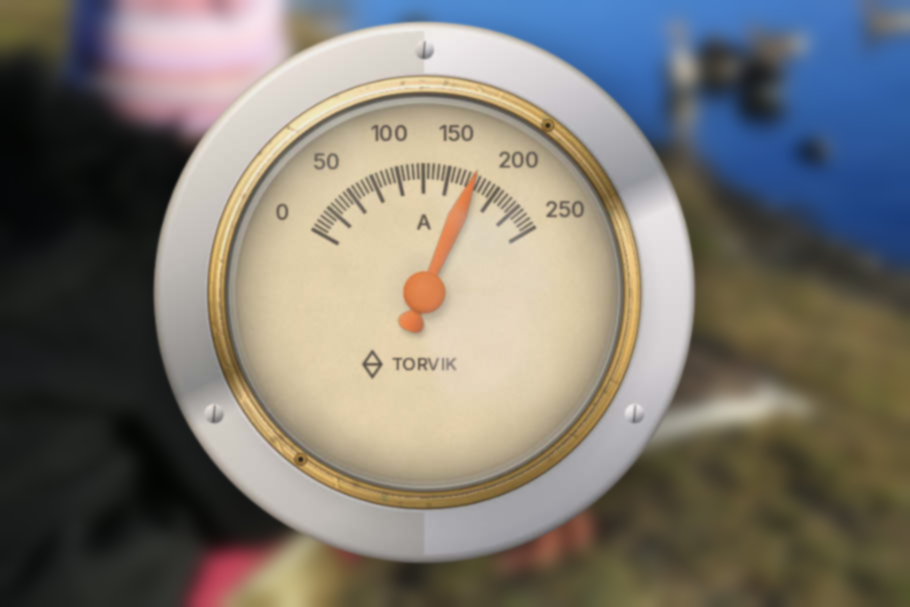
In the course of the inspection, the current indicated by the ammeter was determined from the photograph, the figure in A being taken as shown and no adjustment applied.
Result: 175 A
